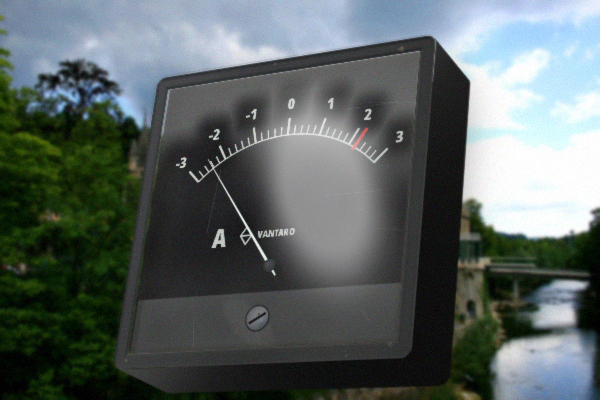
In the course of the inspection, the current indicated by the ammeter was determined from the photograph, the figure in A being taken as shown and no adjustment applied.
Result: -2.4 A
